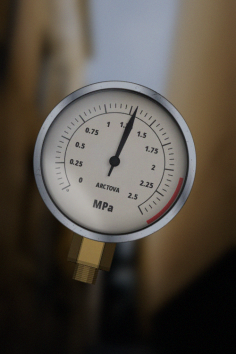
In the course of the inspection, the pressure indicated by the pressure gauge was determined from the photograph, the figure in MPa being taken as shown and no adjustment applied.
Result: 1.3 MPa
